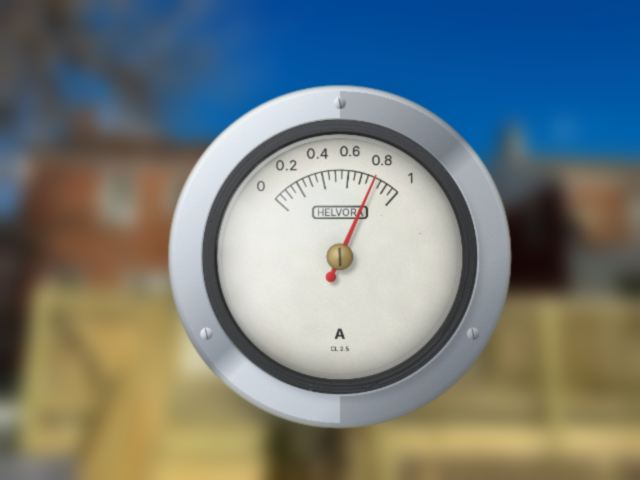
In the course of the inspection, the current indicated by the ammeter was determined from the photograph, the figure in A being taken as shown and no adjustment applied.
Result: 0.8 A
